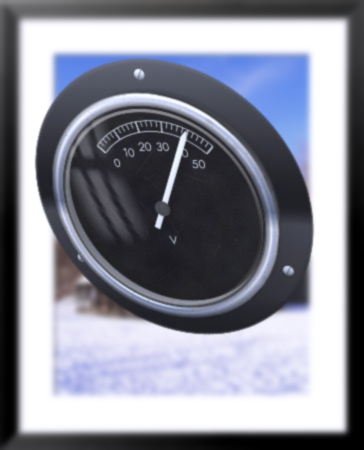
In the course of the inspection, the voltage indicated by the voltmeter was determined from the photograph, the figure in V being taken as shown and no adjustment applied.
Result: 40 V
